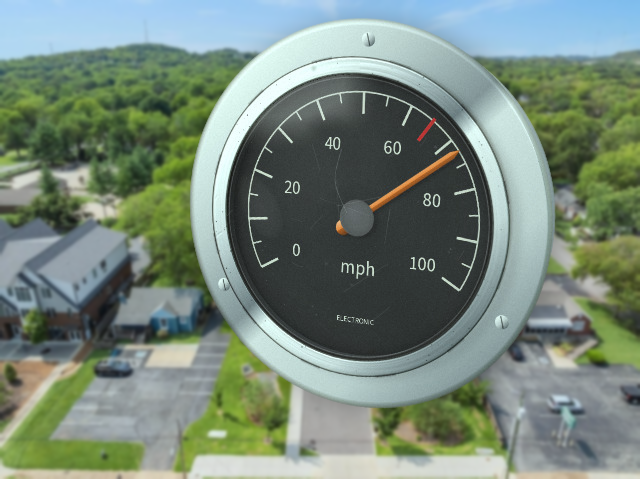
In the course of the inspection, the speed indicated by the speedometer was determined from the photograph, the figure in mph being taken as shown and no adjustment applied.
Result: 72.5 mph
